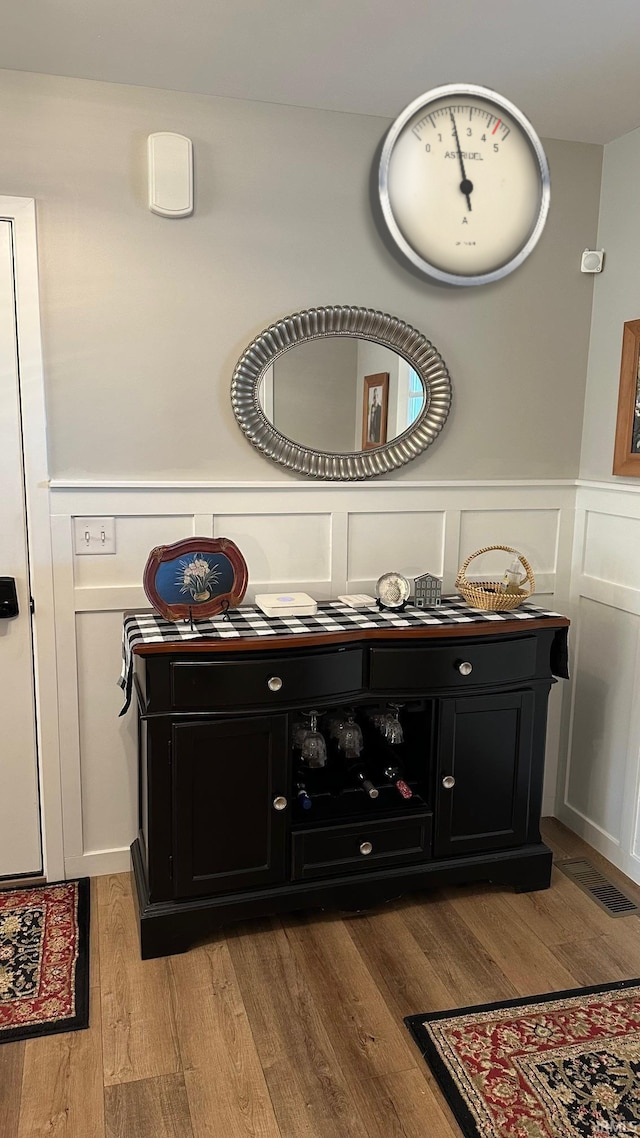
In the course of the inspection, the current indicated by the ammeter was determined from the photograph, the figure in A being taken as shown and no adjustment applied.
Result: 2 A
